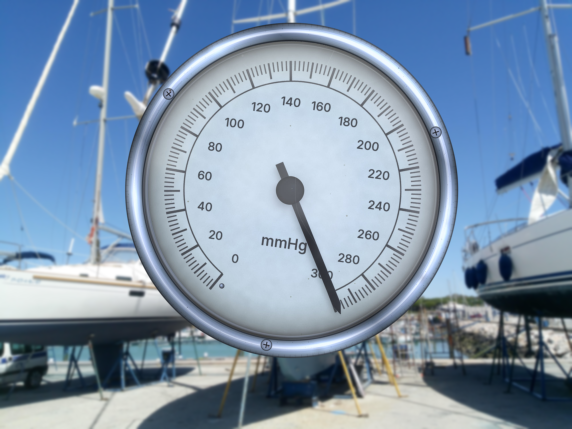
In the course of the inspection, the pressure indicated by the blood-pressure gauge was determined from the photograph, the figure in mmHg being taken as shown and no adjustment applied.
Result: 298 mmHg
